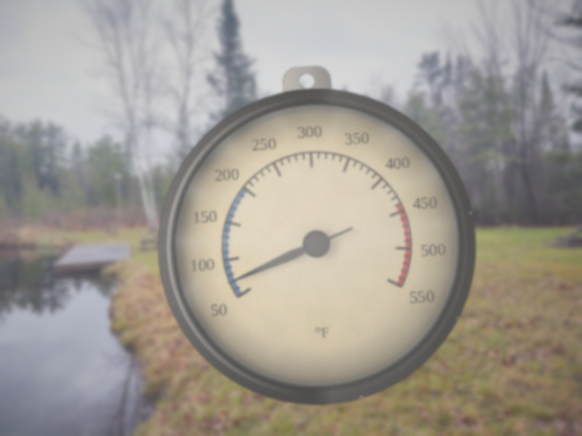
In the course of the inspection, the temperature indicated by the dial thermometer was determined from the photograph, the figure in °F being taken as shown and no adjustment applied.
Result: 70 °F
